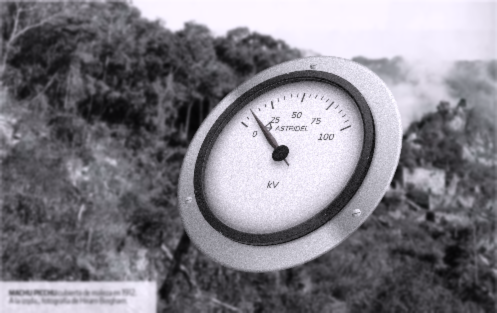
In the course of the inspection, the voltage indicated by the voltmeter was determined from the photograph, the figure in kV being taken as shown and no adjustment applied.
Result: 10 kV
